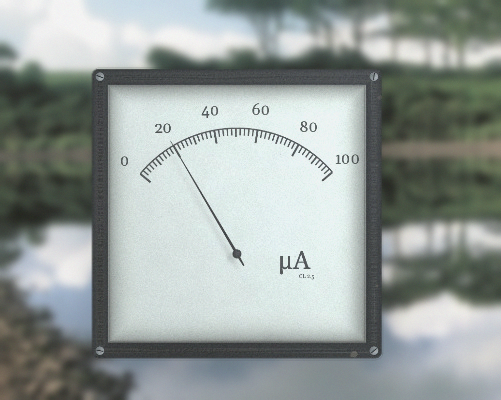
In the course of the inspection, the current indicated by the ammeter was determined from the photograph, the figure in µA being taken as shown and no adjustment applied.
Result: 20 µA
